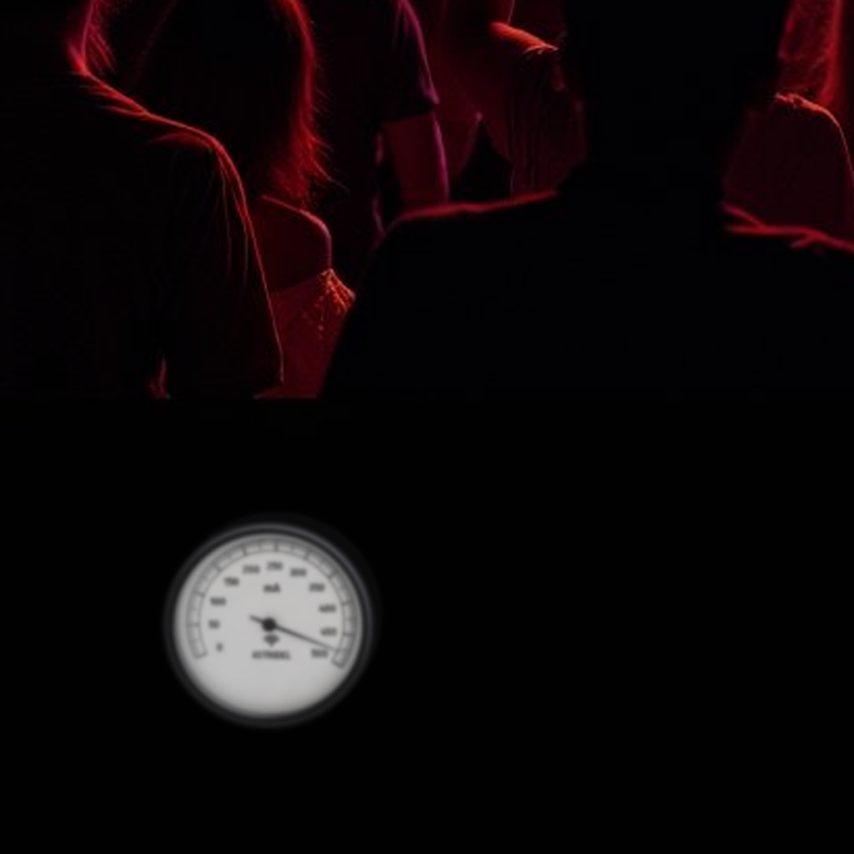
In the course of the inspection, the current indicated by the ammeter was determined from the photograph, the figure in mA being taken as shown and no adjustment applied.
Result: 475 mA
